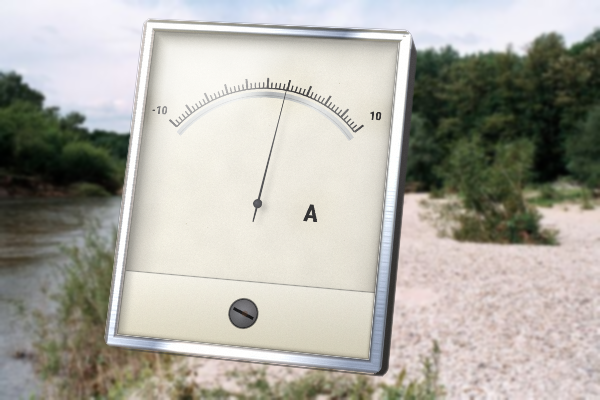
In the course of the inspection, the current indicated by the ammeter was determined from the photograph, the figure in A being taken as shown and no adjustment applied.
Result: 2 A
